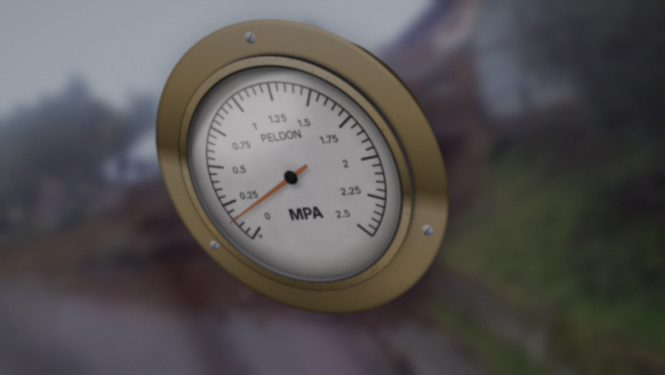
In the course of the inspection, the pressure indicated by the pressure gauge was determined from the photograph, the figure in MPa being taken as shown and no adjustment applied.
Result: 0.15 MPa
